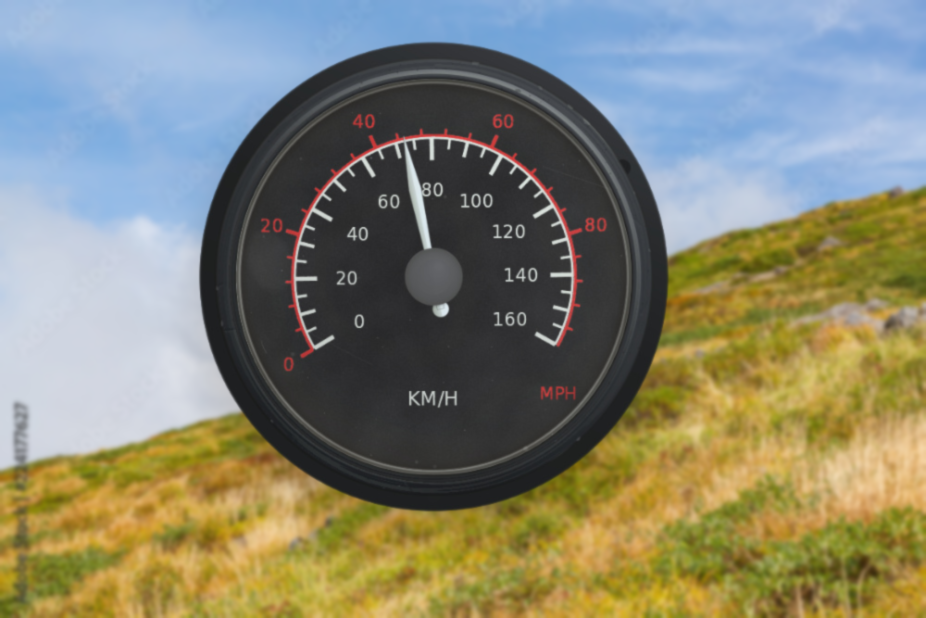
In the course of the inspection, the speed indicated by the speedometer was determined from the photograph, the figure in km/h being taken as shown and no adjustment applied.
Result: 72.5 km/h
